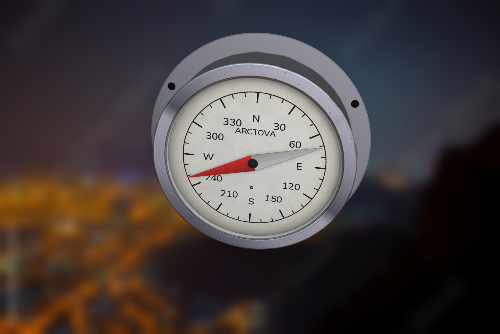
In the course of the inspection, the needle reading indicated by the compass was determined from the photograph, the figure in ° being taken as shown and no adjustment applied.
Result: 250 °
